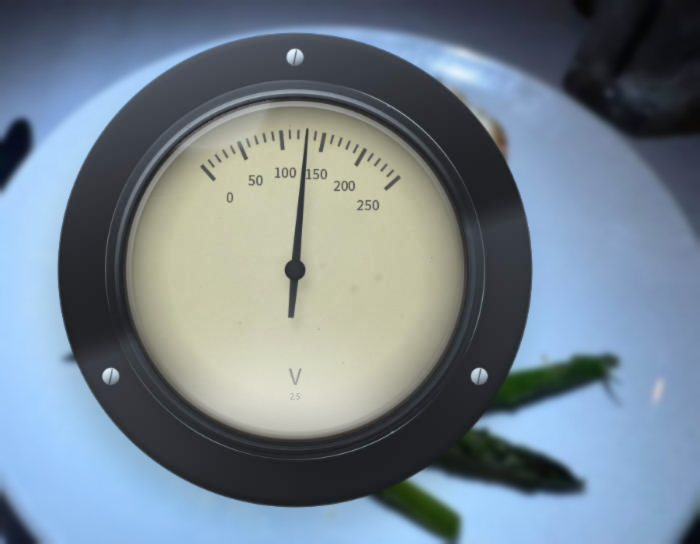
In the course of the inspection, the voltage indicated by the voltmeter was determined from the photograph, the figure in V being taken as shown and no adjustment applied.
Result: 130 V
